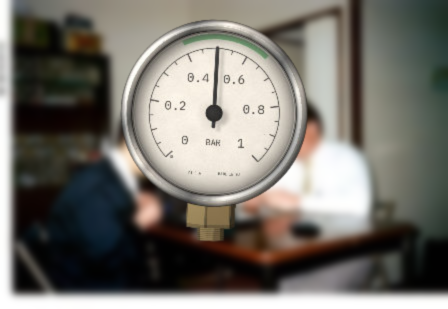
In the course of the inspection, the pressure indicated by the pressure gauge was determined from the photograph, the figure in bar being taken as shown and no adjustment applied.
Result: 0.5 bar
